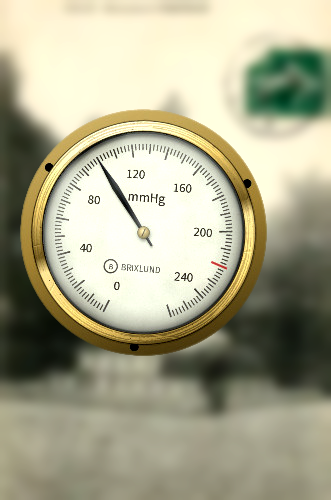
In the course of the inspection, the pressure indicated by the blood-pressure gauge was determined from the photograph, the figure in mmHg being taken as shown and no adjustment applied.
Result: 100 mmHg
